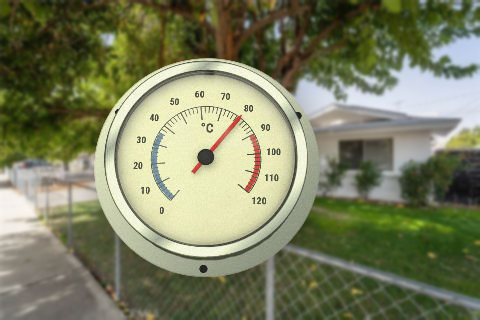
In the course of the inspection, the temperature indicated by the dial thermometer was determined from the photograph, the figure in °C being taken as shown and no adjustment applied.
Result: 80 °C
